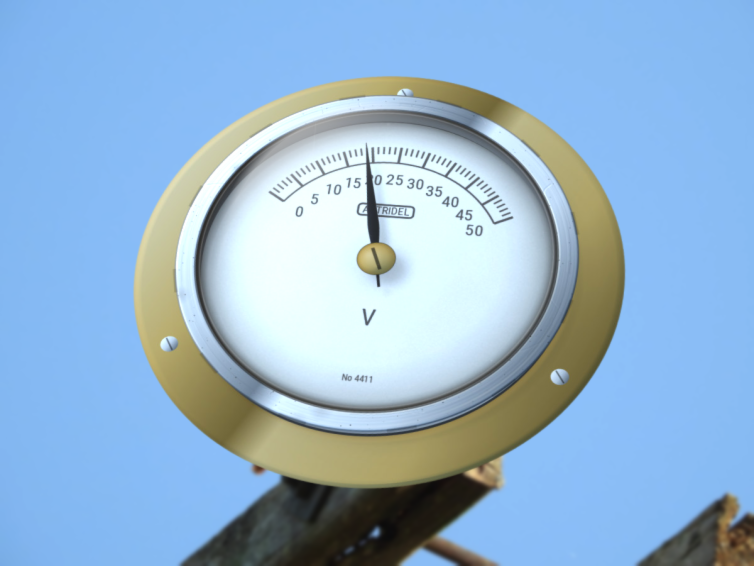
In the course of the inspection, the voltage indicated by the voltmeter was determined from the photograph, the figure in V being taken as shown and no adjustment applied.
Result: 19 V
